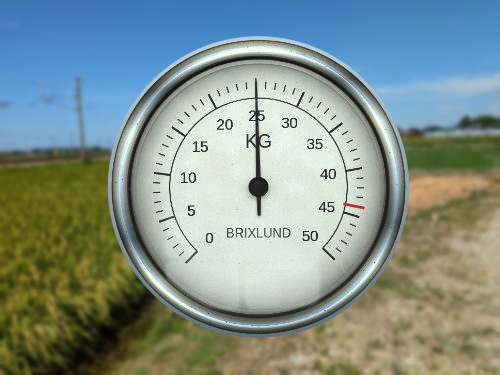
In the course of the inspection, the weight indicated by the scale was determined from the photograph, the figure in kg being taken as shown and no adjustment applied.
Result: 25 kg
